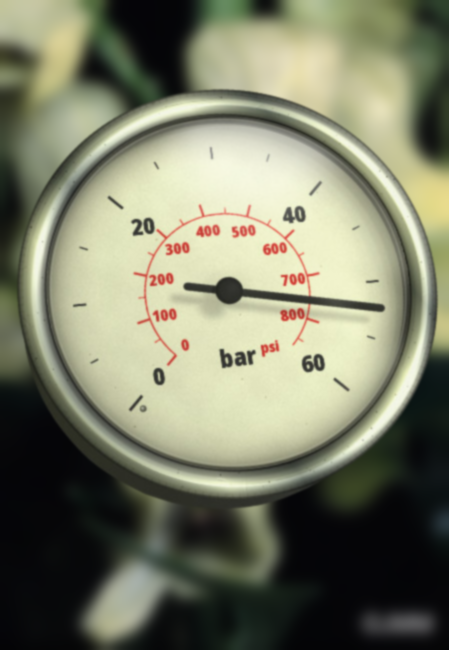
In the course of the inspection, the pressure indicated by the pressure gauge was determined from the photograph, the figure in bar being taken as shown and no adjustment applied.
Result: 52.5 bar
